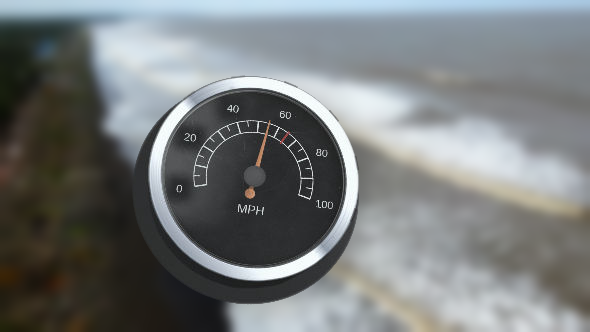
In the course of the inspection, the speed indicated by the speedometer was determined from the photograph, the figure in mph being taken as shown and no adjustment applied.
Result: 55 mph
